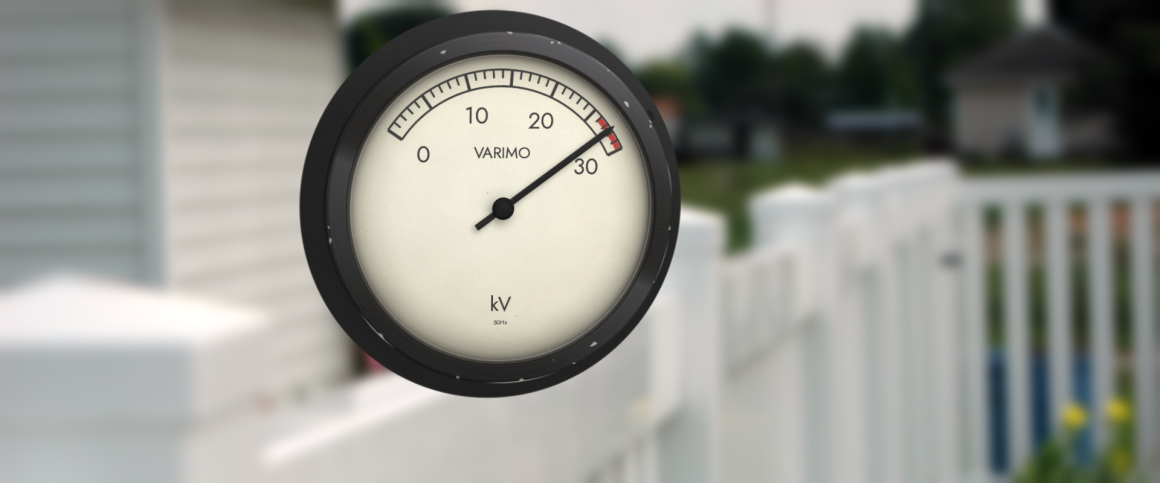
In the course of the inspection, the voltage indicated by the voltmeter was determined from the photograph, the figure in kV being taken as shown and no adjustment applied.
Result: 27.5 kV
